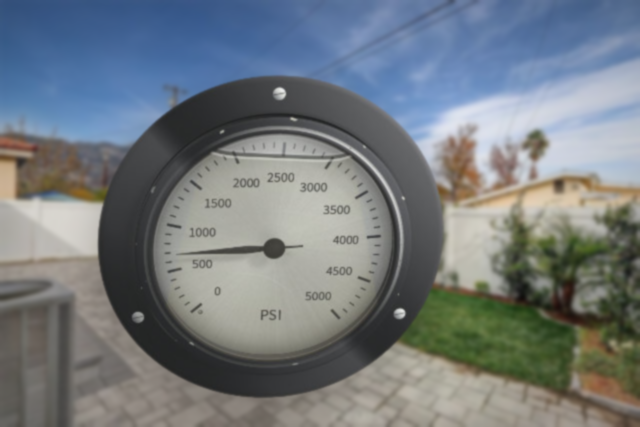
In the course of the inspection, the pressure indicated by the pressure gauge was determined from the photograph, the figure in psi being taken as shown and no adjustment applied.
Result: 700 psi
